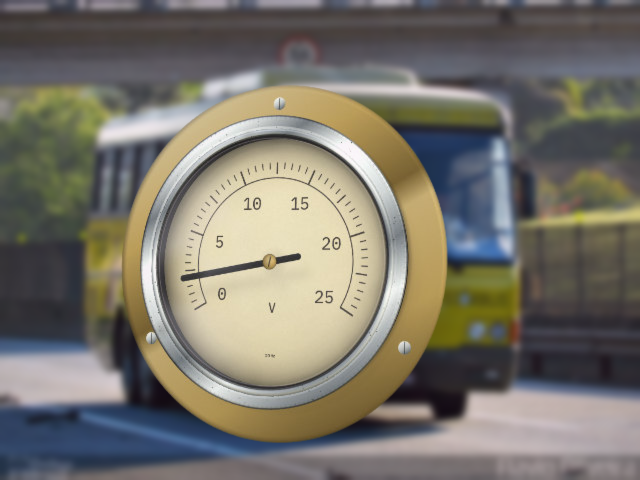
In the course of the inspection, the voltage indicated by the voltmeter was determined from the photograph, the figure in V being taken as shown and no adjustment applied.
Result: 2 V
